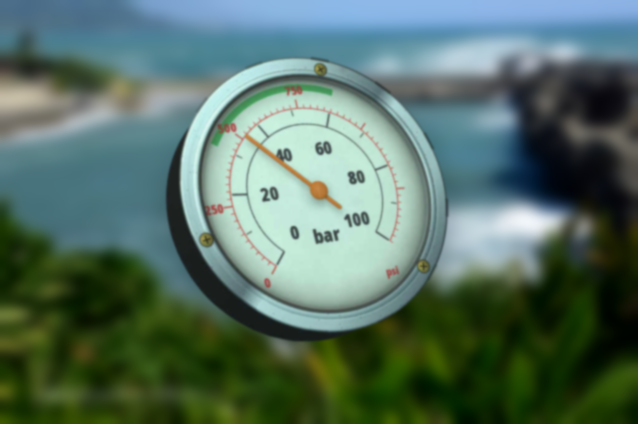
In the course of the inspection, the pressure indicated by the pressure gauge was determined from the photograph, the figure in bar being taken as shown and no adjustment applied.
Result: 35 bar
